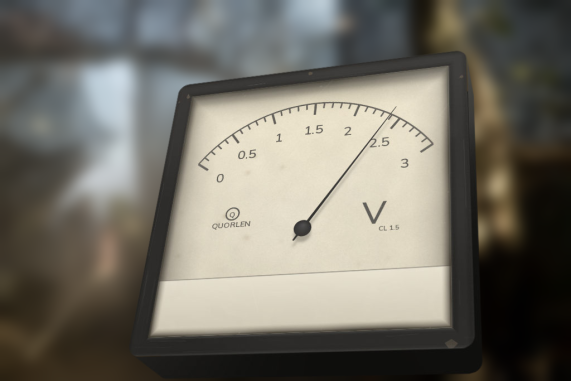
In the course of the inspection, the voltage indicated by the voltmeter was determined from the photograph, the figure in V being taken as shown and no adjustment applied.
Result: 2.4 V
